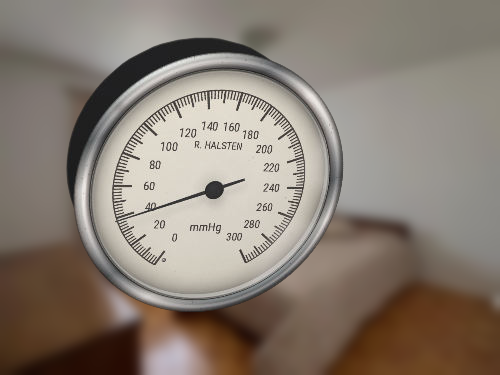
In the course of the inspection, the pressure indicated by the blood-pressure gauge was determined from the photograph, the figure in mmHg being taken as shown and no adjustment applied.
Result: 40 mmHg
